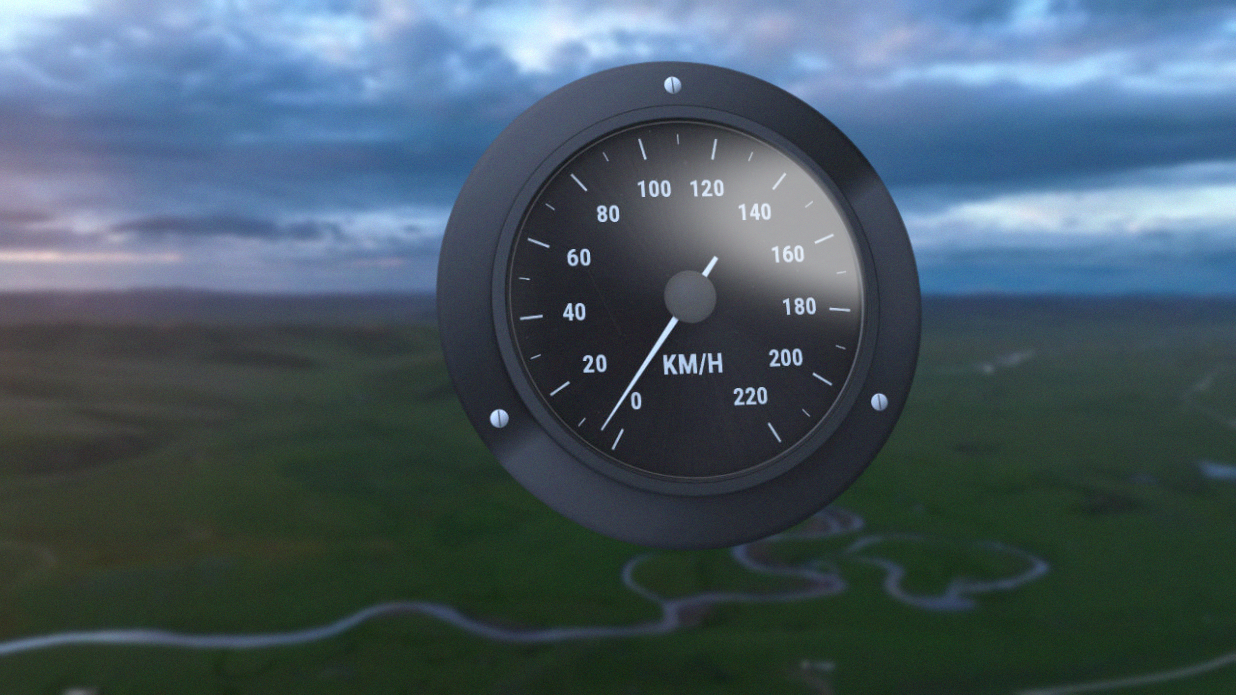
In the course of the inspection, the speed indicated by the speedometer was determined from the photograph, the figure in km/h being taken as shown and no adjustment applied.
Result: 5 km/h
